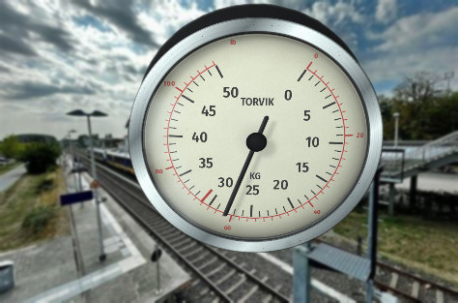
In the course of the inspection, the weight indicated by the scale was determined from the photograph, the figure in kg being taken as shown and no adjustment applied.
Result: 28 kg
